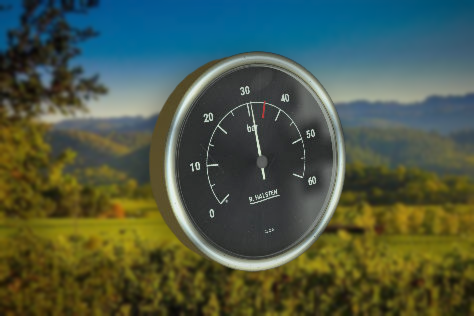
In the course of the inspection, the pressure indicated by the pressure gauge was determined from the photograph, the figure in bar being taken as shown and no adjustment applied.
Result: 30 bar
